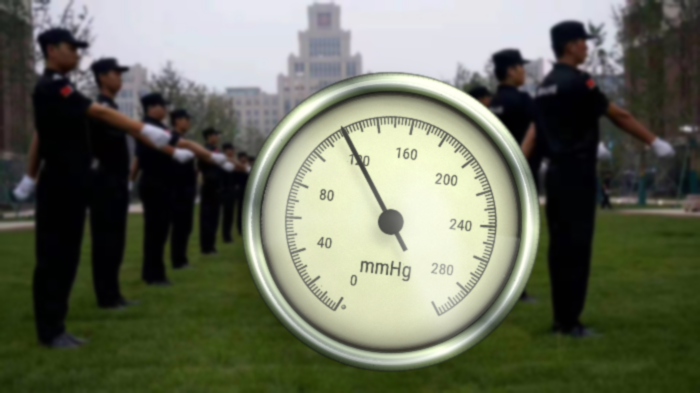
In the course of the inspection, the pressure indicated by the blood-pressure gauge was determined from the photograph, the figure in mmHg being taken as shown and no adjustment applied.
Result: 120 mmHg
